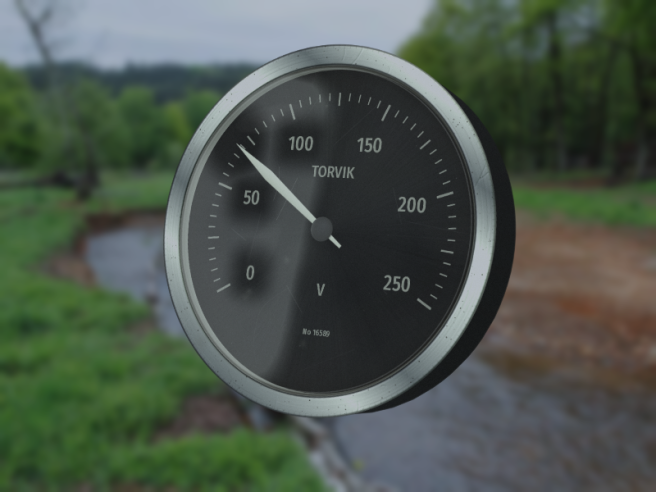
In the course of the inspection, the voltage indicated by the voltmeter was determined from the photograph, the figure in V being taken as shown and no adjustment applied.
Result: 70 V
